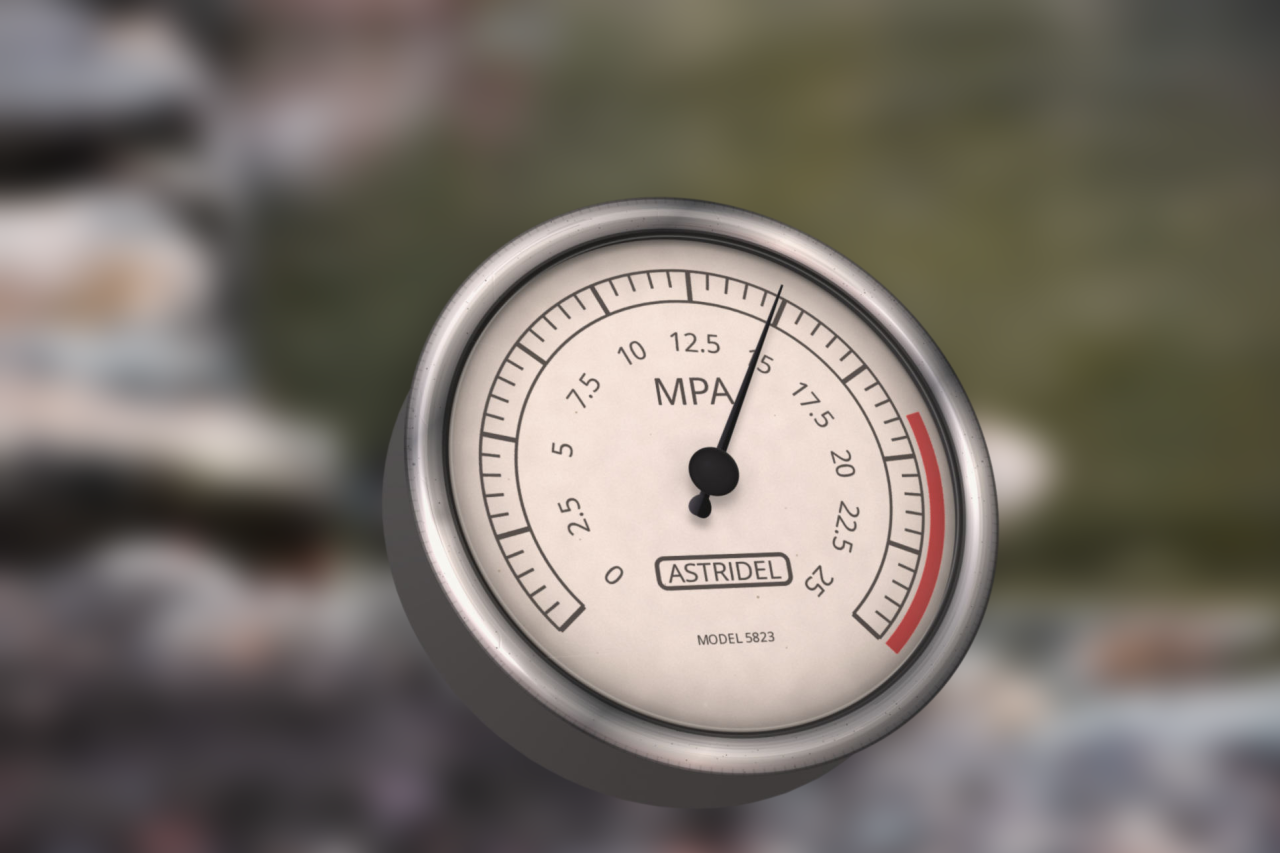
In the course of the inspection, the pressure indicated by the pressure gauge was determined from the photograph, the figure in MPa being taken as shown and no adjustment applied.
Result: 14.75 MPa
